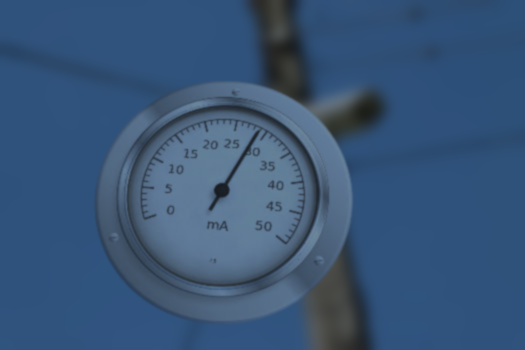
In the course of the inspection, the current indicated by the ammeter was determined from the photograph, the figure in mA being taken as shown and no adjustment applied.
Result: 29 mA
